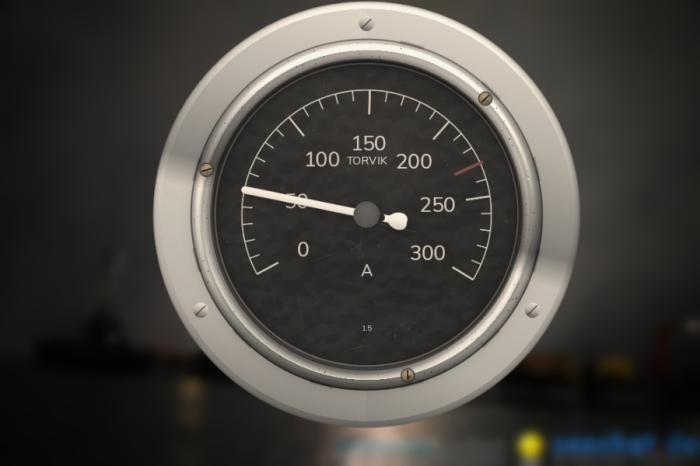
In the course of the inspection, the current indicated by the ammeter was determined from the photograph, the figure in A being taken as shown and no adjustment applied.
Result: 50 A
